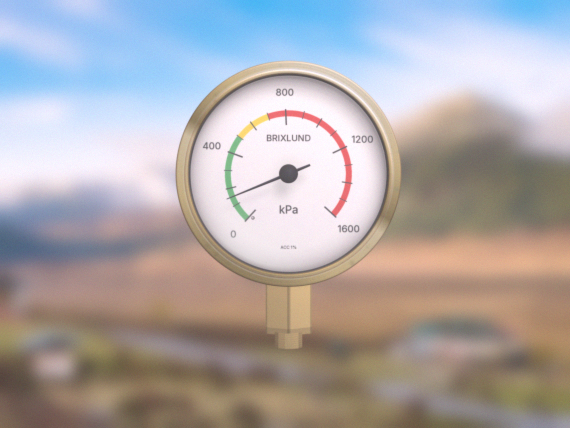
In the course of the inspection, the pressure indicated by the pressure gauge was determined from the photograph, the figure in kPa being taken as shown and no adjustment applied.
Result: 150 kPa
